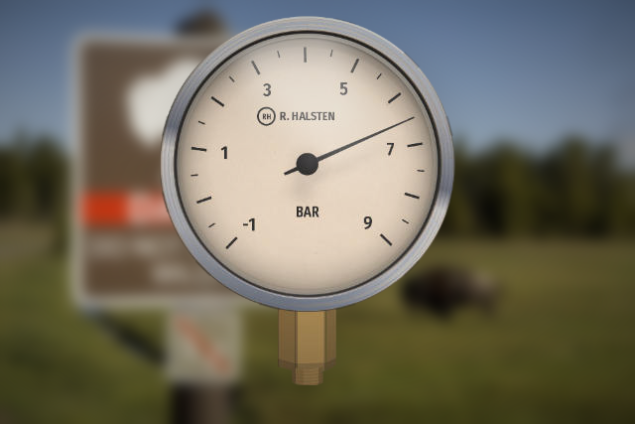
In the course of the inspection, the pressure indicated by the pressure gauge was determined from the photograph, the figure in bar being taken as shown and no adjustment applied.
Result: 6.5 bar
